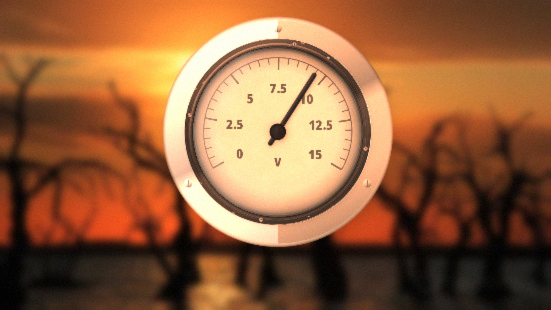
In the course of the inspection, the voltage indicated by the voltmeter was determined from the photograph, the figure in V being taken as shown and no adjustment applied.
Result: 9.5 V
